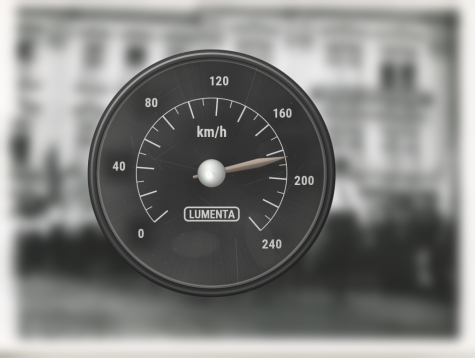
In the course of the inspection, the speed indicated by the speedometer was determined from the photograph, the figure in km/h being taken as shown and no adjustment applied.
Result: 185 km/h
